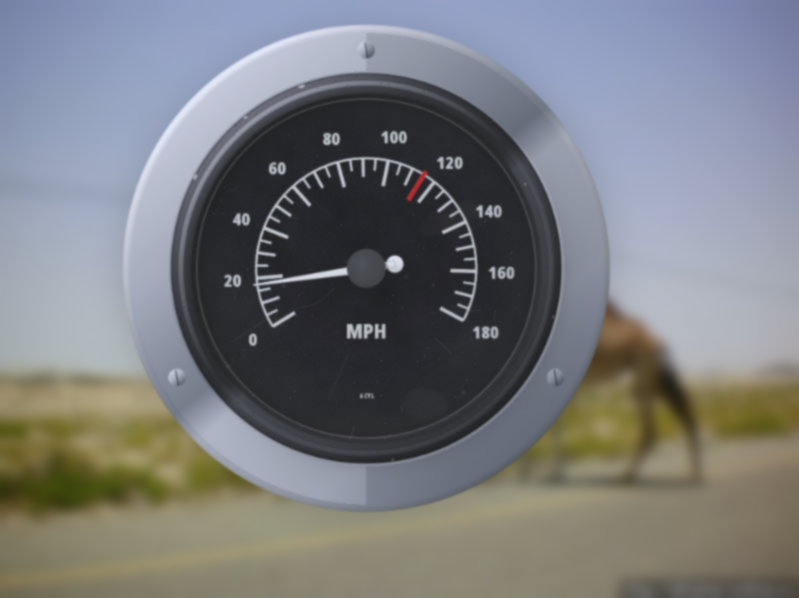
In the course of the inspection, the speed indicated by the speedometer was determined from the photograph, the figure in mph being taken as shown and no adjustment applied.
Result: 17.5 mph
